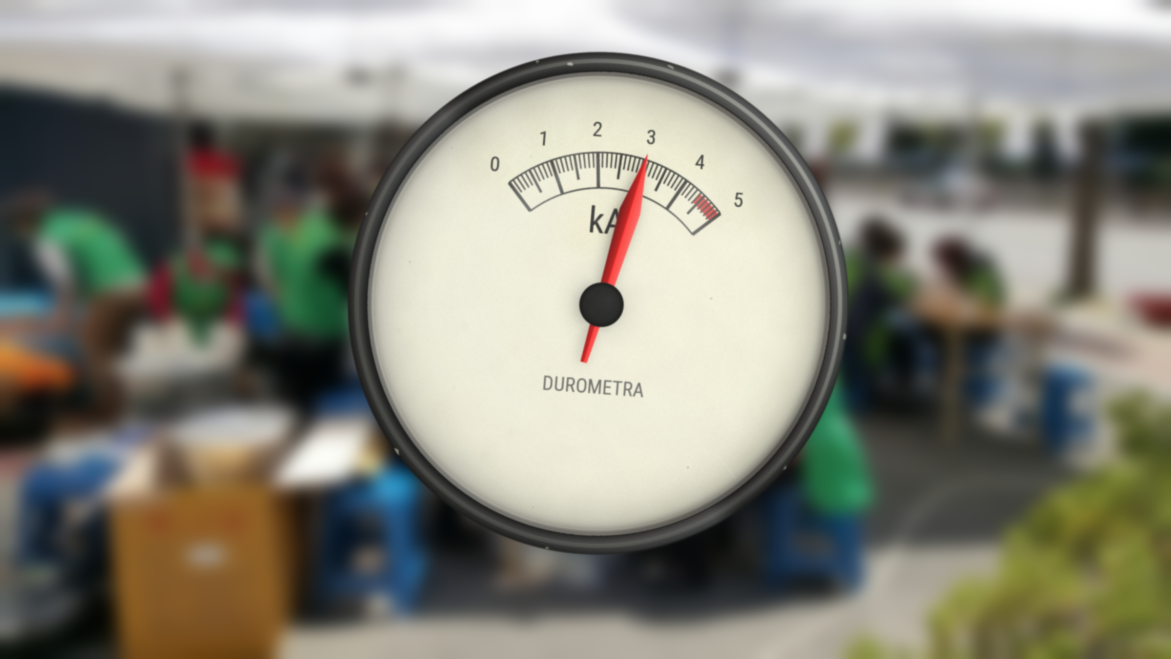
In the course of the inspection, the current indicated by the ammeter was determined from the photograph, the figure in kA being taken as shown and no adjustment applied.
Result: 3 kA
